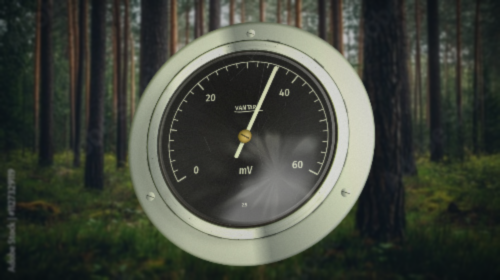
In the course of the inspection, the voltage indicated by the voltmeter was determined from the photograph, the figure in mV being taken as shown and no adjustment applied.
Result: 36 mV
